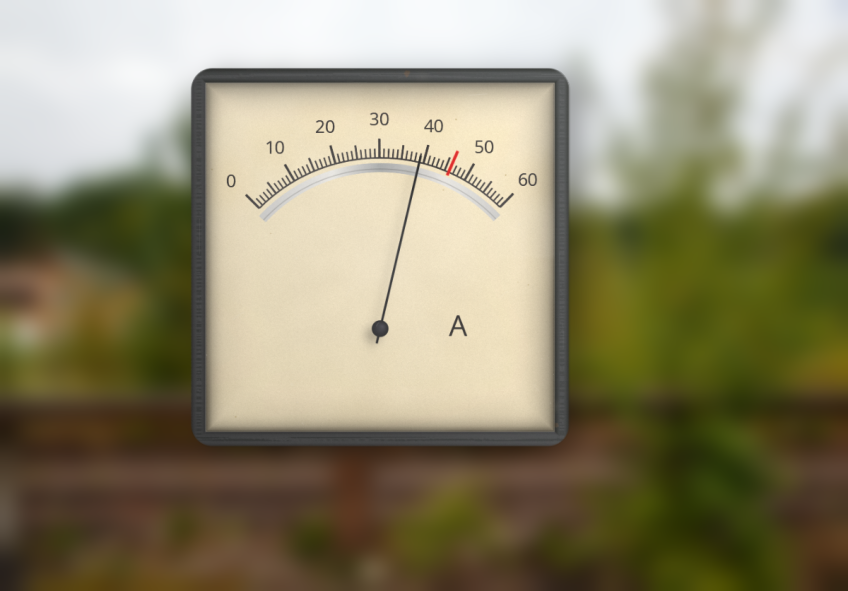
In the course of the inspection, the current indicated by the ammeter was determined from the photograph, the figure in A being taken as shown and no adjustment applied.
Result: 39 A
